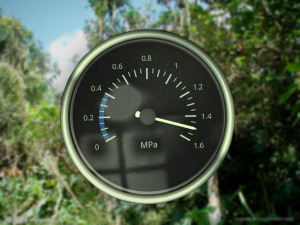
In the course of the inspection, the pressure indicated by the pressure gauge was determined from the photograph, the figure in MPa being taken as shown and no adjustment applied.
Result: 1.5 MPa
